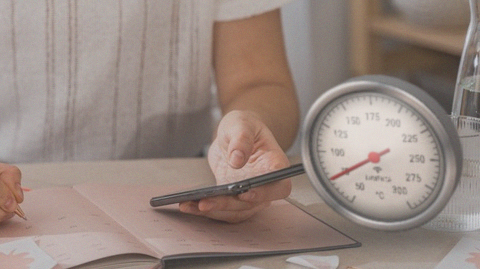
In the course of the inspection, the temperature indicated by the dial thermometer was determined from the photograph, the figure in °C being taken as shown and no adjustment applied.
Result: 75 °C
